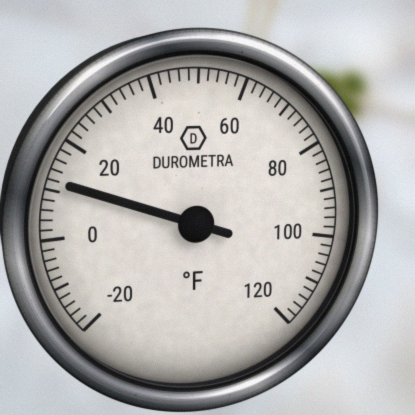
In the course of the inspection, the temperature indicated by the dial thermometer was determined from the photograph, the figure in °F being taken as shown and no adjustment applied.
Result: 12 °F
